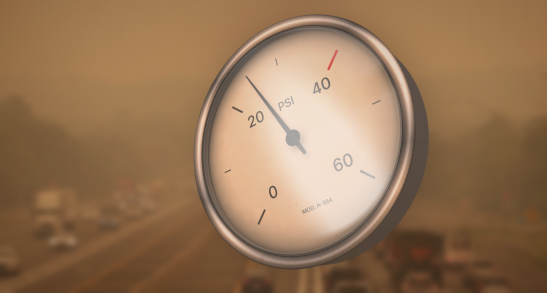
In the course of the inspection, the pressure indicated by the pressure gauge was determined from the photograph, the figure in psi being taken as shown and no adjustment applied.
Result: 25 psi
